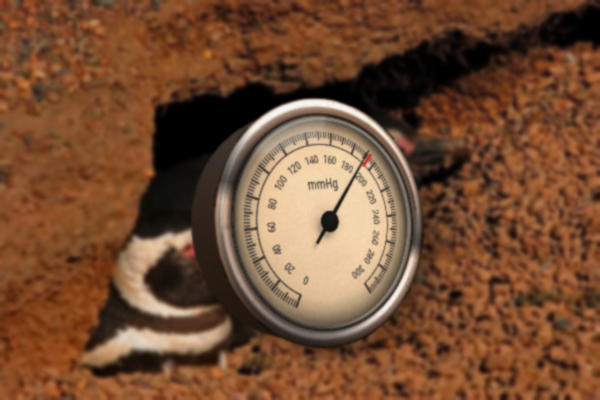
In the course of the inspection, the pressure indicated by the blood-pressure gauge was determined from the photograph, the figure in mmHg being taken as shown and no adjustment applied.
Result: 190 mmHg
